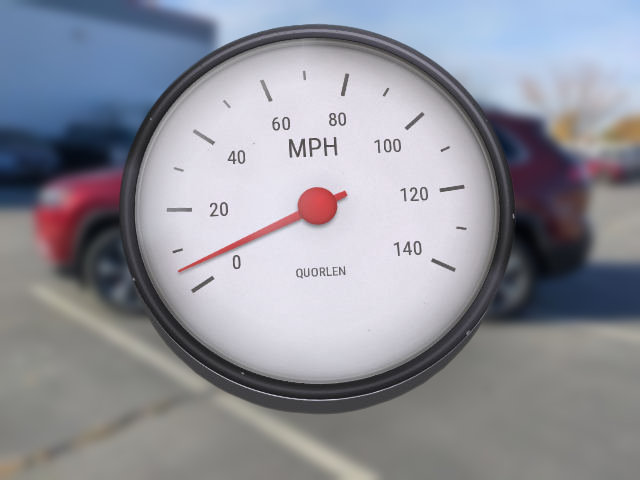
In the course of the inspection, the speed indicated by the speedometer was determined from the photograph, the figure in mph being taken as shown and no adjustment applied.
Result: 5 mph
